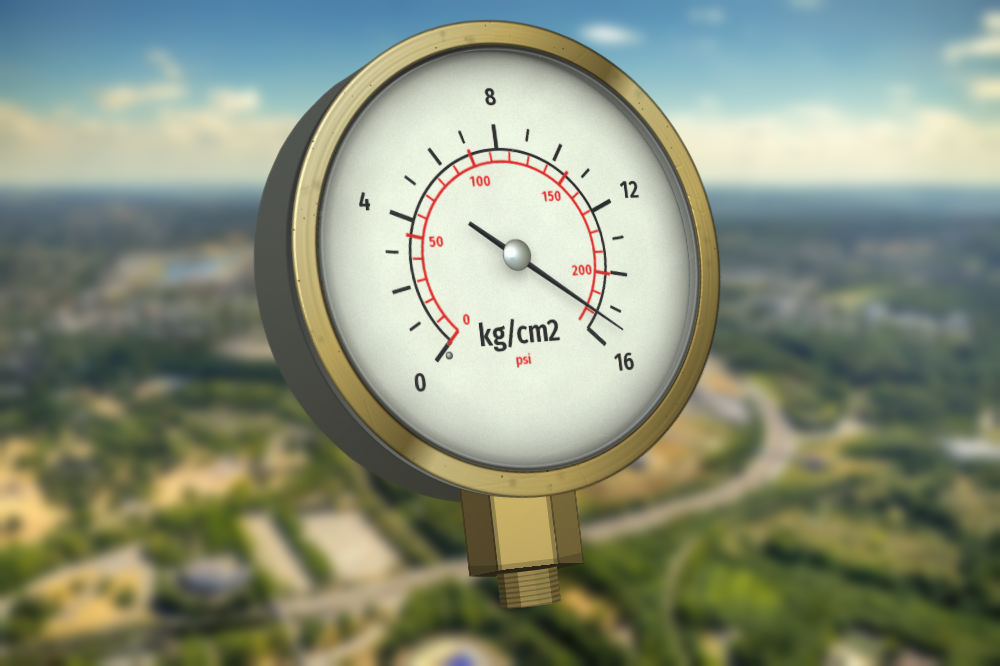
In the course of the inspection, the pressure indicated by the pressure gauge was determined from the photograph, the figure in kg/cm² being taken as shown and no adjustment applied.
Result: 15.5 kg/cm²
